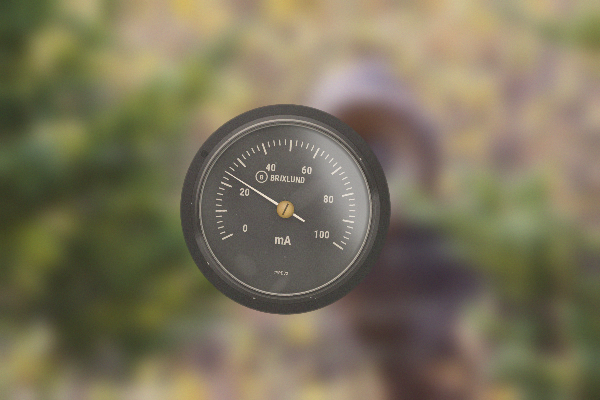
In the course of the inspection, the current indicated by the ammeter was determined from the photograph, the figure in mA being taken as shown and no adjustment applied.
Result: 24 mA
